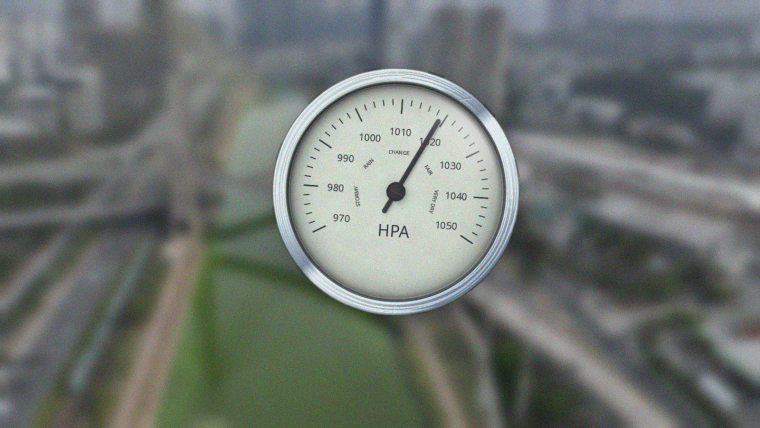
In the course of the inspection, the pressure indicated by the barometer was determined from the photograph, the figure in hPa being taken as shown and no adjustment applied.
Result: 1019 hPa
